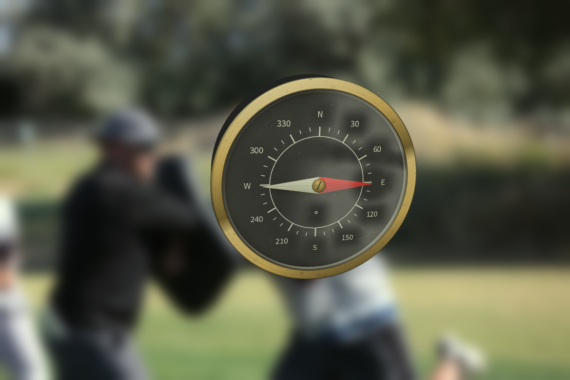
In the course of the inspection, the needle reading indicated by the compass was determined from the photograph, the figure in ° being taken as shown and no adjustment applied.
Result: 90 °
